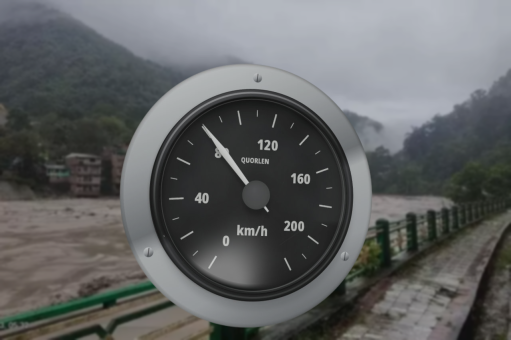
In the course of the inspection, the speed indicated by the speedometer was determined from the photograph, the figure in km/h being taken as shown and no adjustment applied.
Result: 80 km/h
